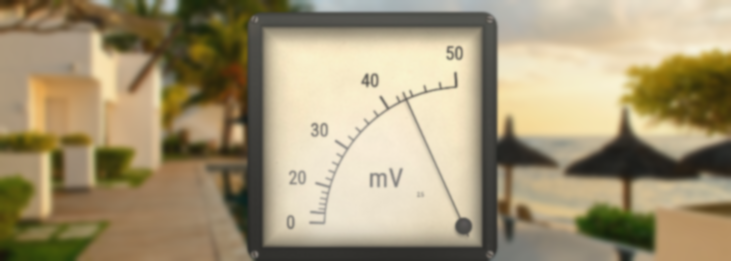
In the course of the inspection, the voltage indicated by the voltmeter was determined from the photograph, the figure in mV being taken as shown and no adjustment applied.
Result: 43 mV
